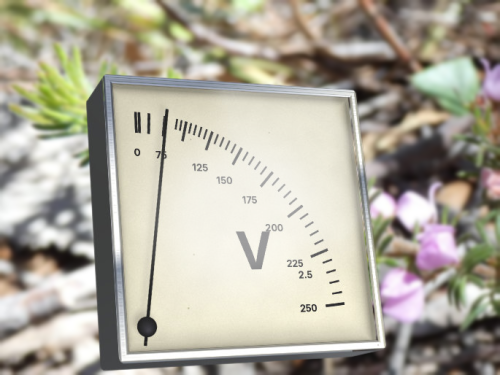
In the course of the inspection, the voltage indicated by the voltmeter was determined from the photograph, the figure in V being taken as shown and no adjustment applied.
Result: 75 V
